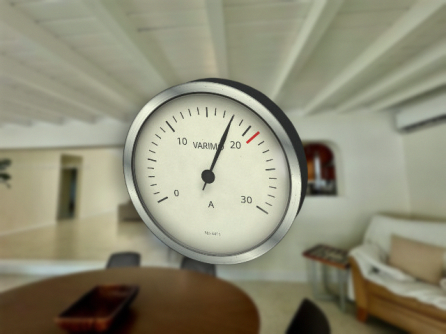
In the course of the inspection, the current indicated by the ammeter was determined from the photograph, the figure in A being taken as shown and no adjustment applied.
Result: 18 A
